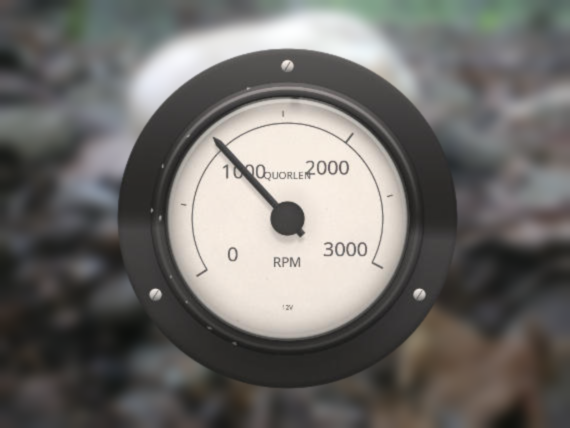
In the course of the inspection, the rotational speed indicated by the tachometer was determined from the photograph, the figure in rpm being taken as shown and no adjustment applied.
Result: 1000 rpm
